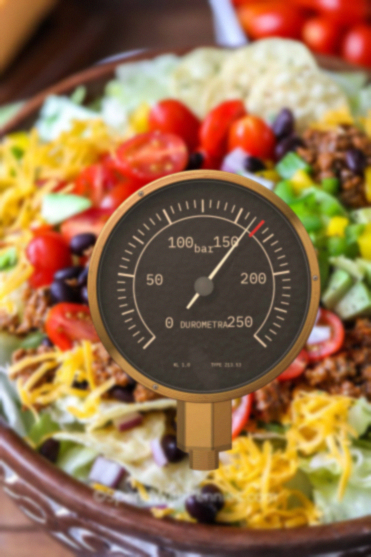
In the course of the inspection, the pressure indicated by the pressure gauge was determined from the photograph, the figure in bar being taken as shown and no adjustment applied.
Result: 160 bar
